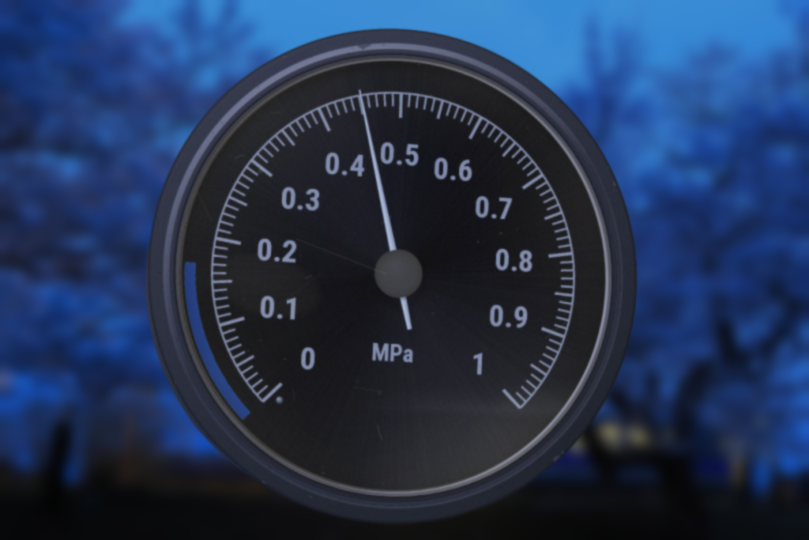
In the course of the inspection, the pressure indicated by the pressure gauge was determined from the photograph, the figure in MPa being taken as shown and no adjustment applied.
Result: 0.45 MPa
